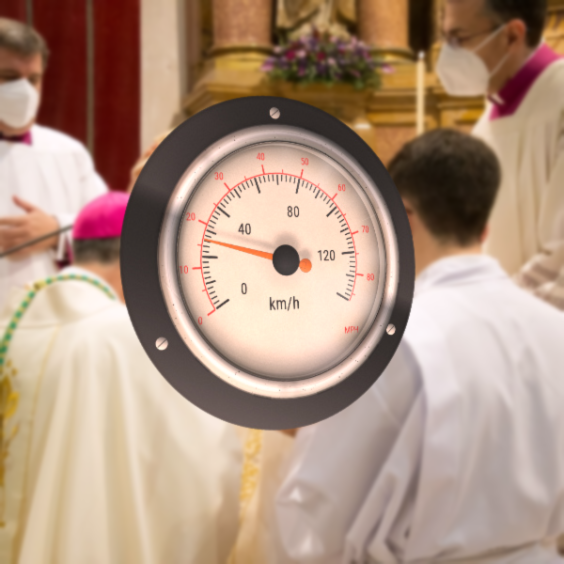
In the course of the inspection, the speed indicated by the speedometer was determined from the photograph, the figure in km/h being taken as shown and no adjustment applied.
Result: 26 km/h
